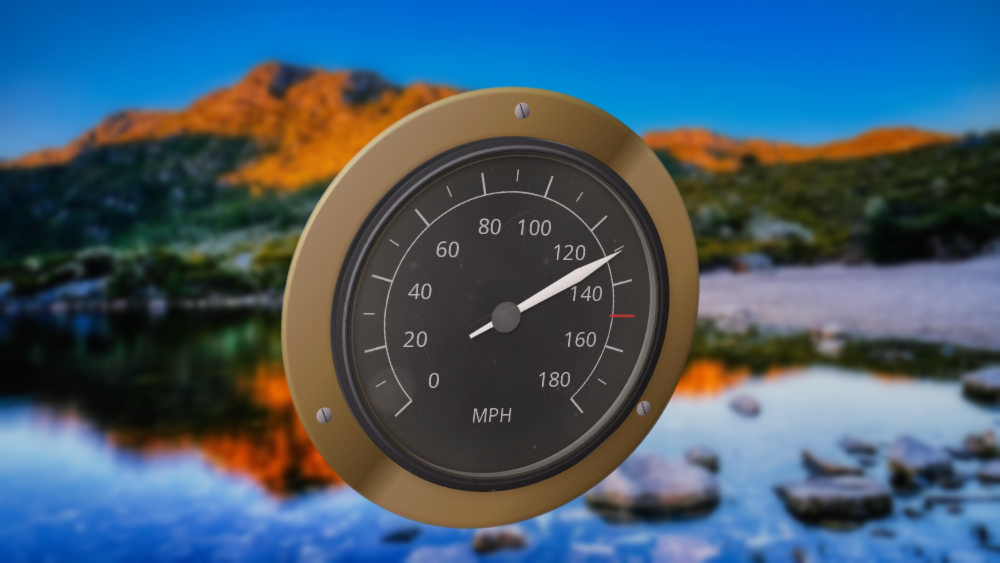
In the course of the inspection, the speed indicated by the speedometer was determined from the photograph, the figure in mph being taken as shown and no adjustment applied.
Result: 130 mph
